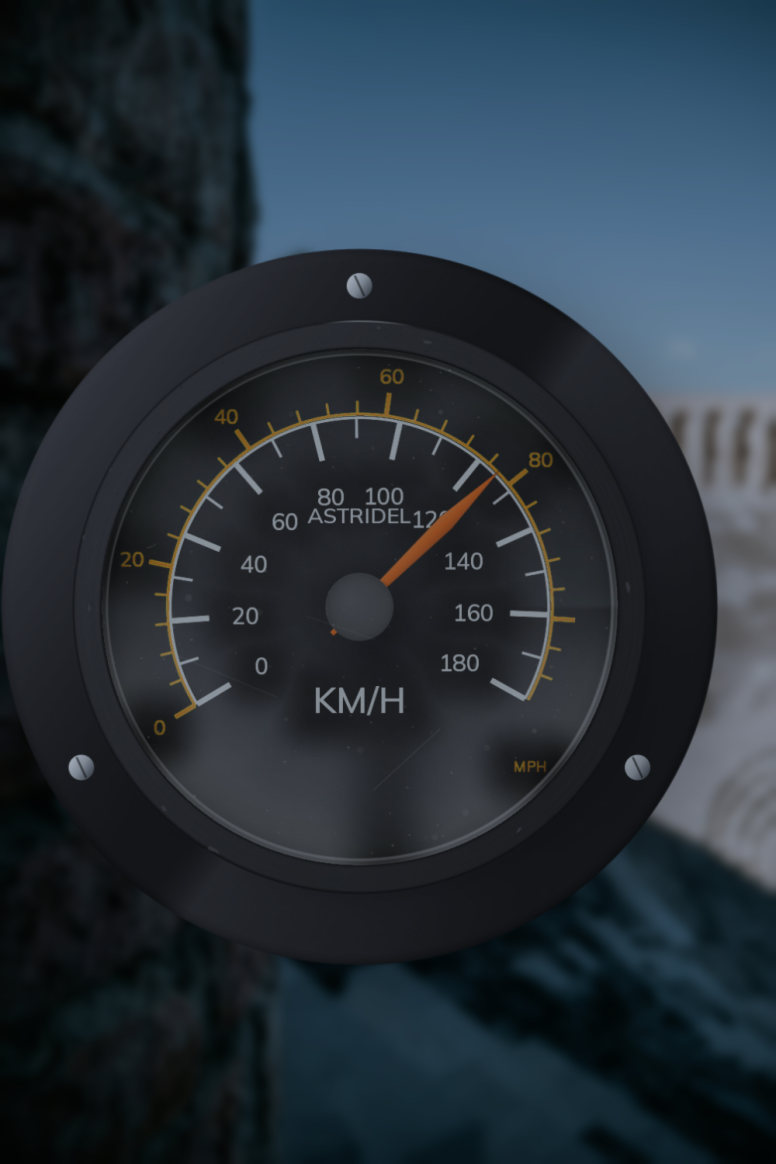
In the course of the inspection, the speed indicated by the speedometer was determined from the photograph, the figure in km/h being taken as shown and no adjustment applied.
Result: 125 km/h
